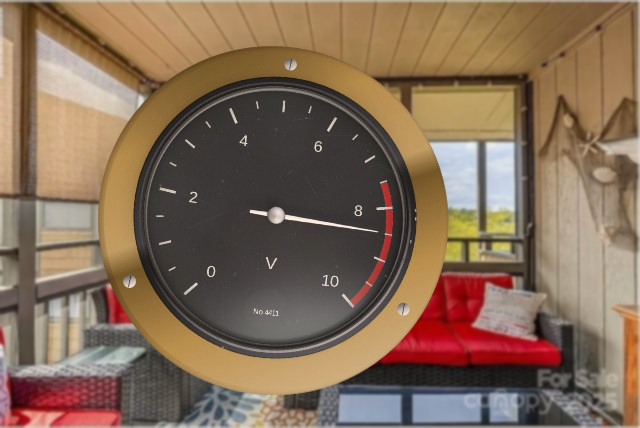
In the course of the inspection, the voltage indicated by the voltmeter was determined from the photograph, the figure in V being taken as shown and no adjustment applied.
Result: 8.5 V
